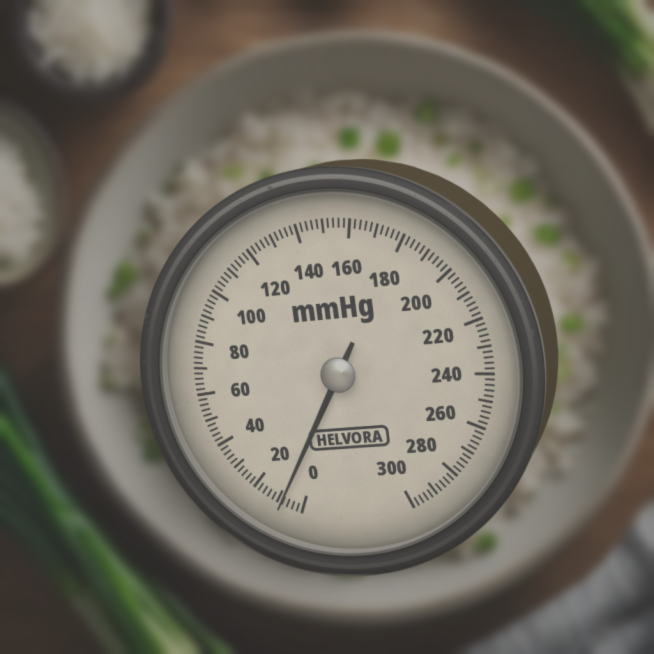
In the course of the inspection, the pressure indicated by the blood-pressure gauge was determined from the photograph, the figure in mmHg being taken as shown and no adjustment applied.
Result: 8 mmHg
